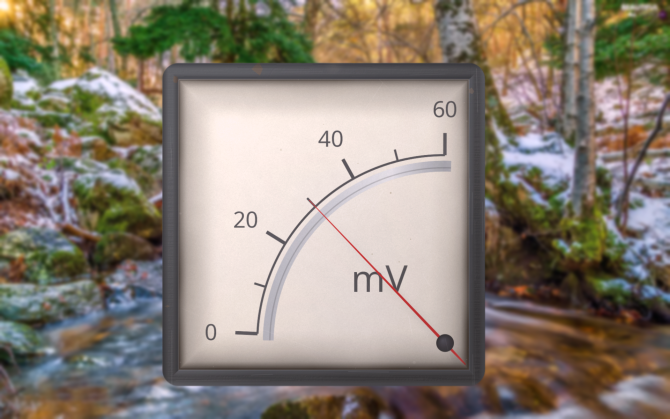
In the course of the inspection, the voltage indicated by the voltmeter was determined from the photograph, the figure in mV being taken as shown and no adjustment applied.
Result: 30 mV
